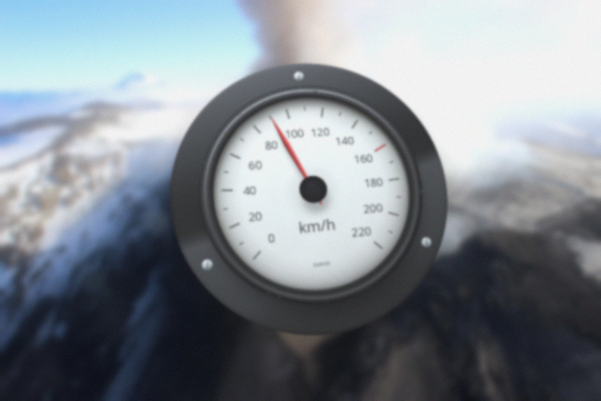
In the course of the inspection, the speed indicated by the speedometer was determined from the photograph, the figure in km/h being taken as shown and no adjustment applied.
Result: 90 km/h
